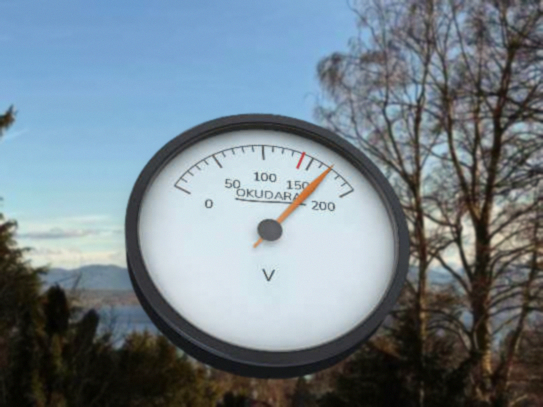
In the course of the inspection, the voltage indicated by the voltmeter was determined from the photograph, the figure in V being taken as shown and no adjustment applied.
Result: 170 V
